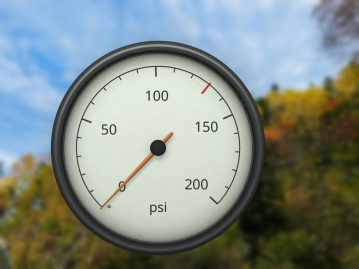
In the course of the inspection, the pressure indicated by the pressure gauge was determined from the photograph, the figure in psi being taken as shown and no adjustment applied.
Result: 0 psi
